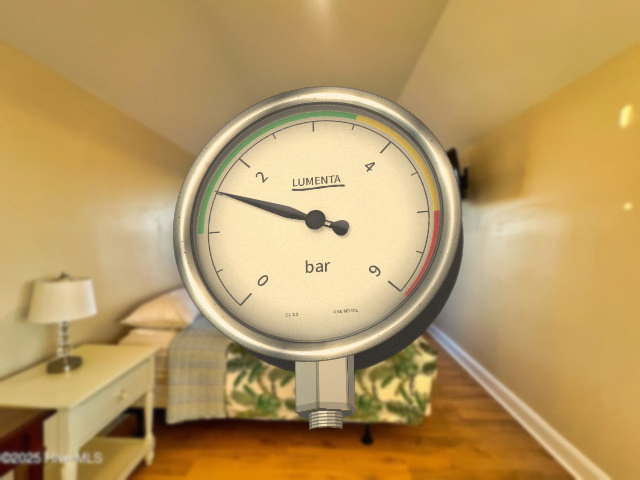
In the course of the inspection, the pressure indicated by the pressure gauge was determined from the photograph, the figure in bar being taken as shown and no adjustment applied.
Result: 1.5 bar
